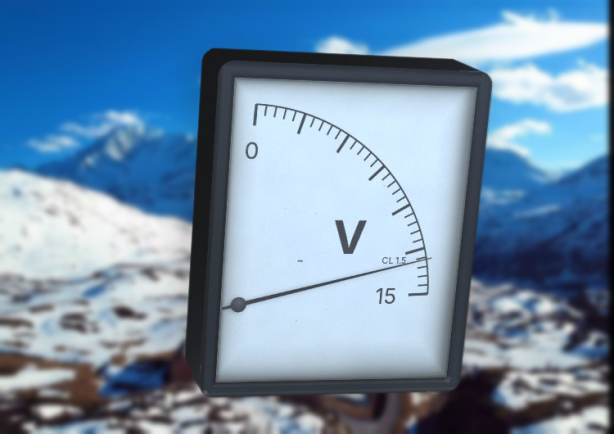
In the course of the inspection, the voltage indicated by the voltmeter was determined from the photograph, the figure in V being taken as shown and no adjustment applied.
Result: 13 V
